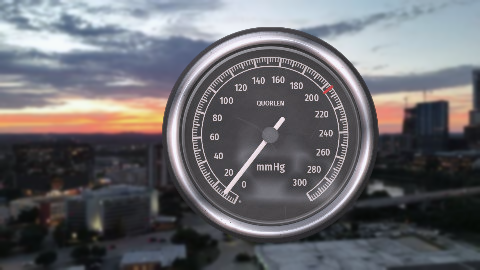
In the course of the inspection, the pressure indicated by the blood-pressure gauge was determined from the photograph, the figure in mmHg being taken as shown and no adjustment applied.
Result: 10 mmHg
